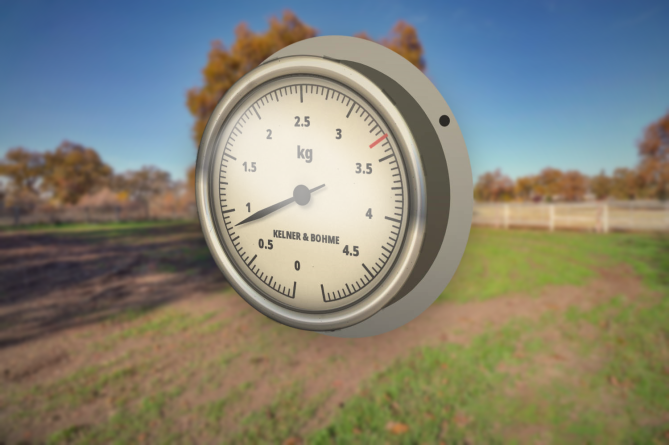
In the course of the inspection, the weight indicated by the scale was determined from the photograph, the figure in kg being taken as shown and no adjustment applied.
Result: 0.85 kg
